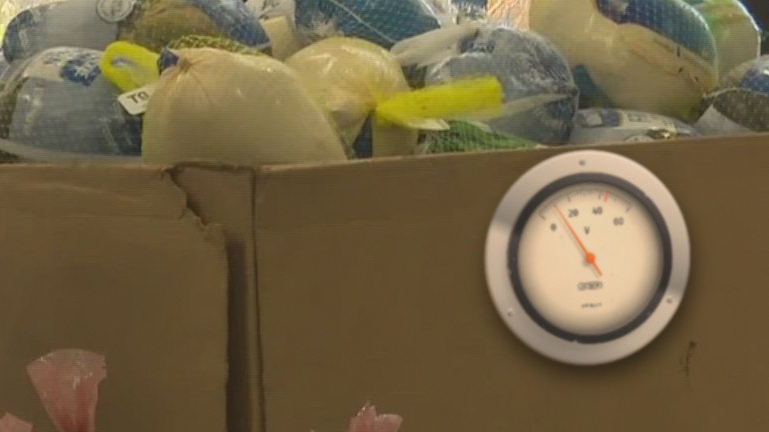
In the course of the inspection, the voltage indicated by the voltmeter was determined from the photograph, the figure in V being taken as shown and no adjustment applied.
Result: 10 V
